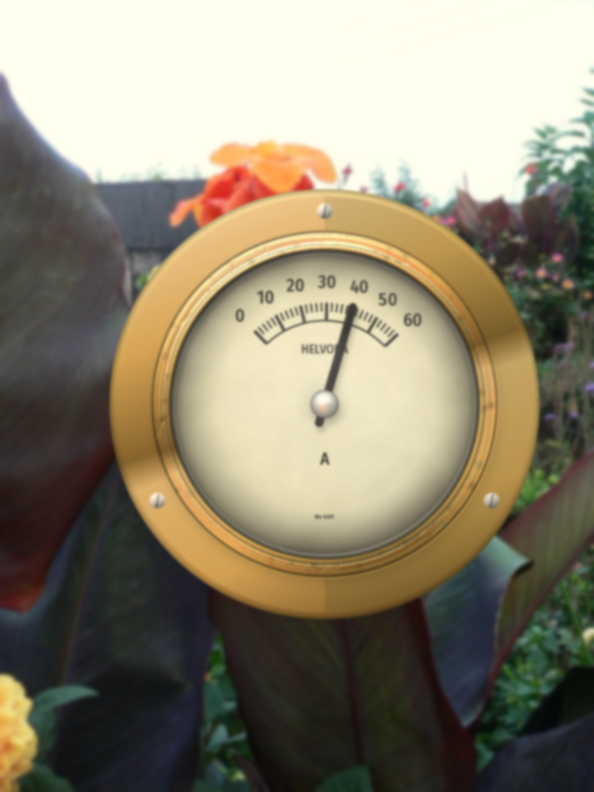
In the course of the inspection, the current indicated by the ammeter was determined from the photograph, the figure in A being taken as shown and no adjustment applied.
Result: 40 A
